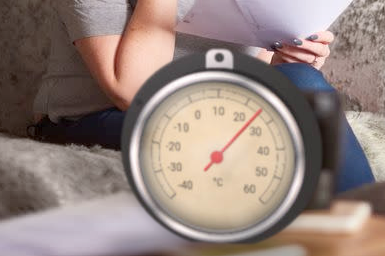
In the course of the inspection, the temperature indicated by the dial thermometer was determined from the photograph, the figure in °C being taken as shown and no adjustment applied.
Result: 25 °C
